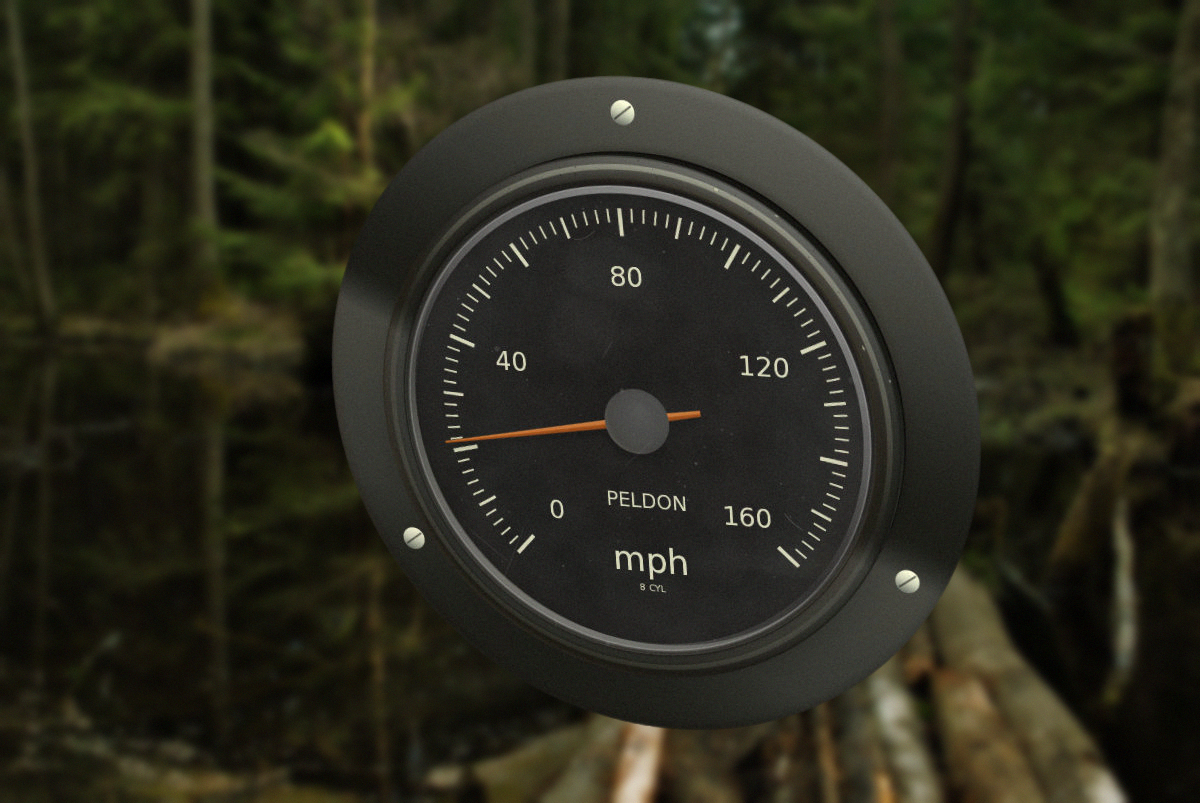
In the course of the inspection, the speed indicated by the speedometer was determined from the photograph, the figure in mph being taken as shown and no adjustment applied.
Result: 22 mph
